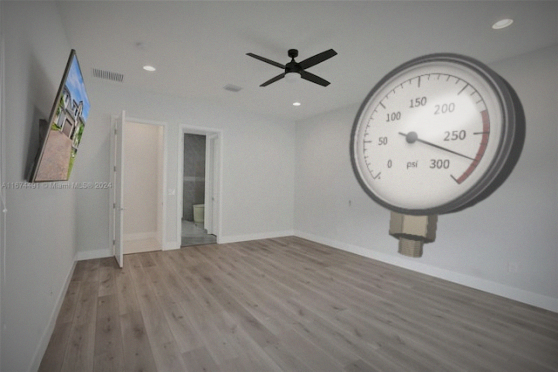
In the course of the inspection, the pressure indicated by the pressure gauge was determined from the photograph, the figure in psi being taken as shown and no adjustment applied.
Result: 275 psi
